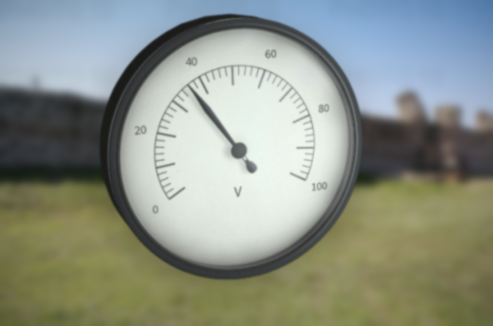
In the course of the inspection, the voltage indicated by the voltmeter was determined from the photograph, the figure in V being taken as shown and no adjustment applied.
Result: 36 V
